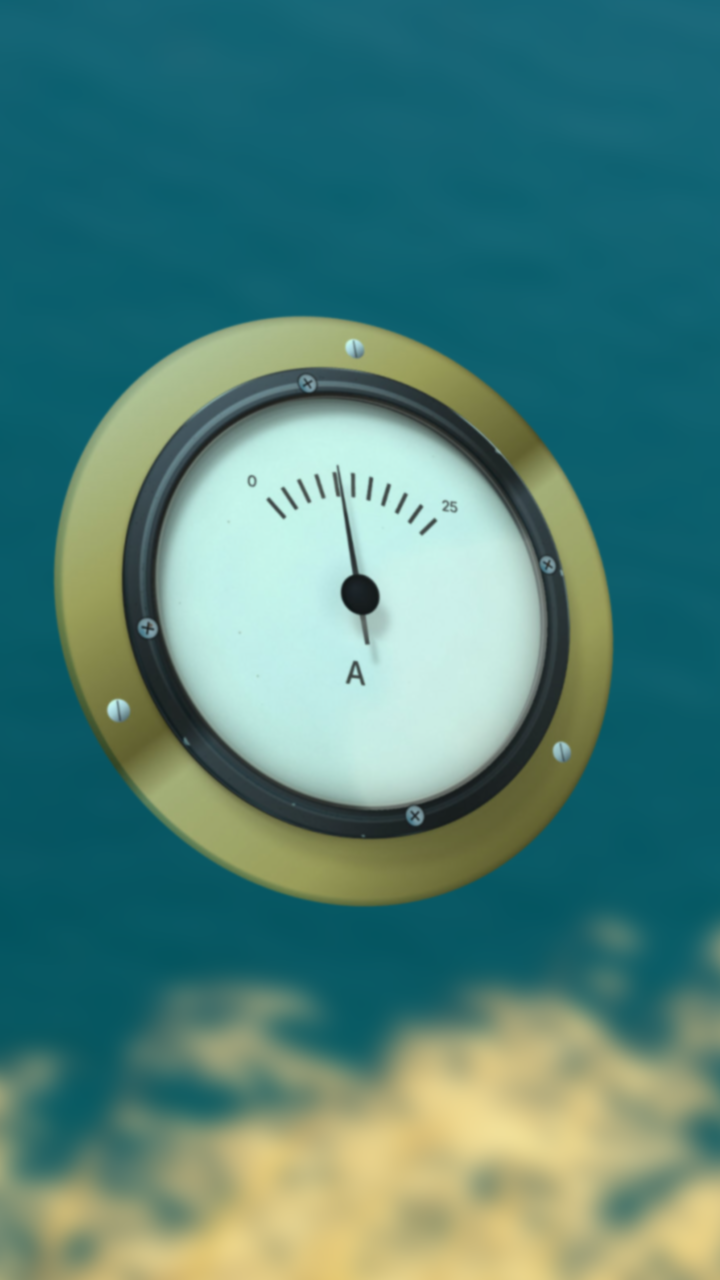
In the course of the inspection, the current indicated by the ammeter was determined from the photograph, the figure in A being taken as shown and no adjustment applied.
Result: 10 A
